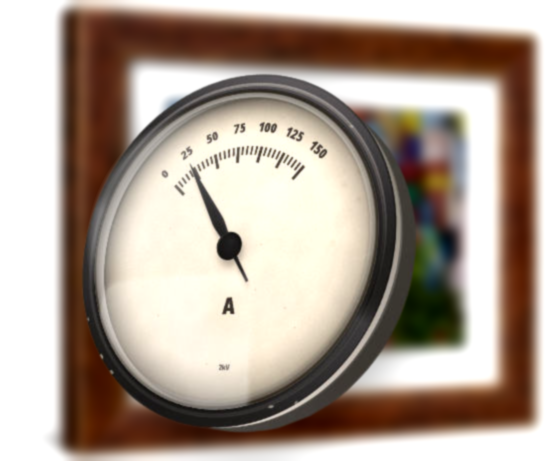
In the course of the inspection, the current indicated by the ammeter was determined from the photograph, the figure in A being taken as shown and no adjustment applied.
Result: 25 A
